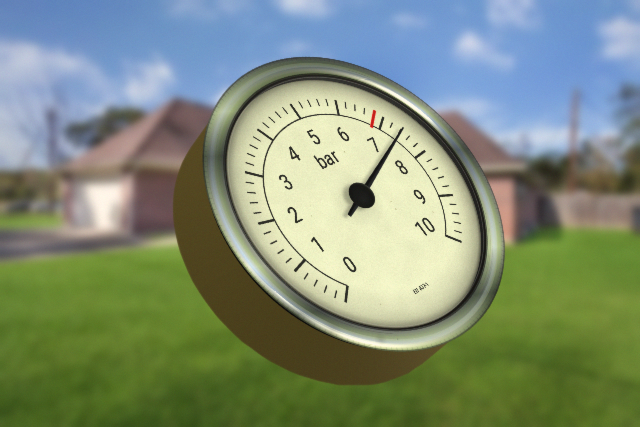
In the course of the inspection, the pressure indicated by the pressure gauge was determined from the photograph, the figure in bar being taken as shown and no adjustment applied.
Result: 7.4 bar
